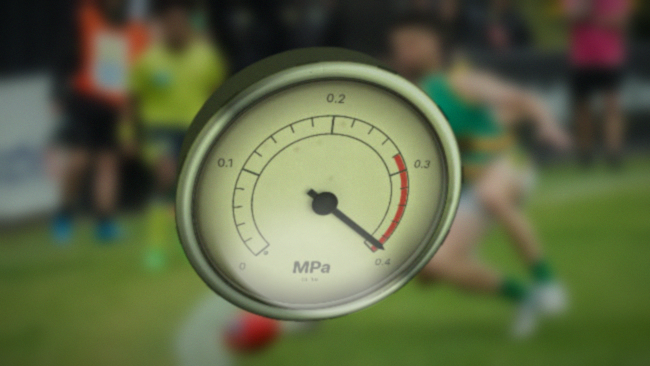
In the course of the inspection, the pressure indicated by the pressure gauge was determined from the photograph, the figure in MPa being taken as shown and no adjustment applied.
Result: 0.39 MPa
